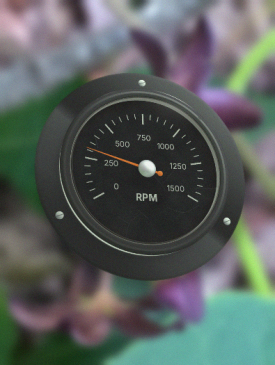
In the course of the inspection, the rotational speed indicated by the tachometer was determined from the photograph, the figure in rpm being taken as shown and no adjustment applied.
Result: 300 rpm
